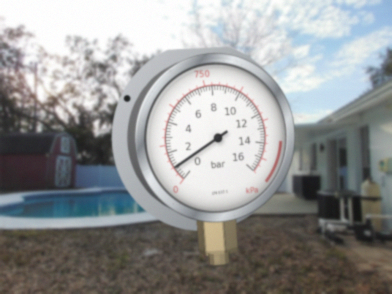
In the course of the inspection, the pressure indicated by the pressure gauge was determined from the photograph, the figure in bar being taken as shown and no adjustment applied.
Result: 1 bar
